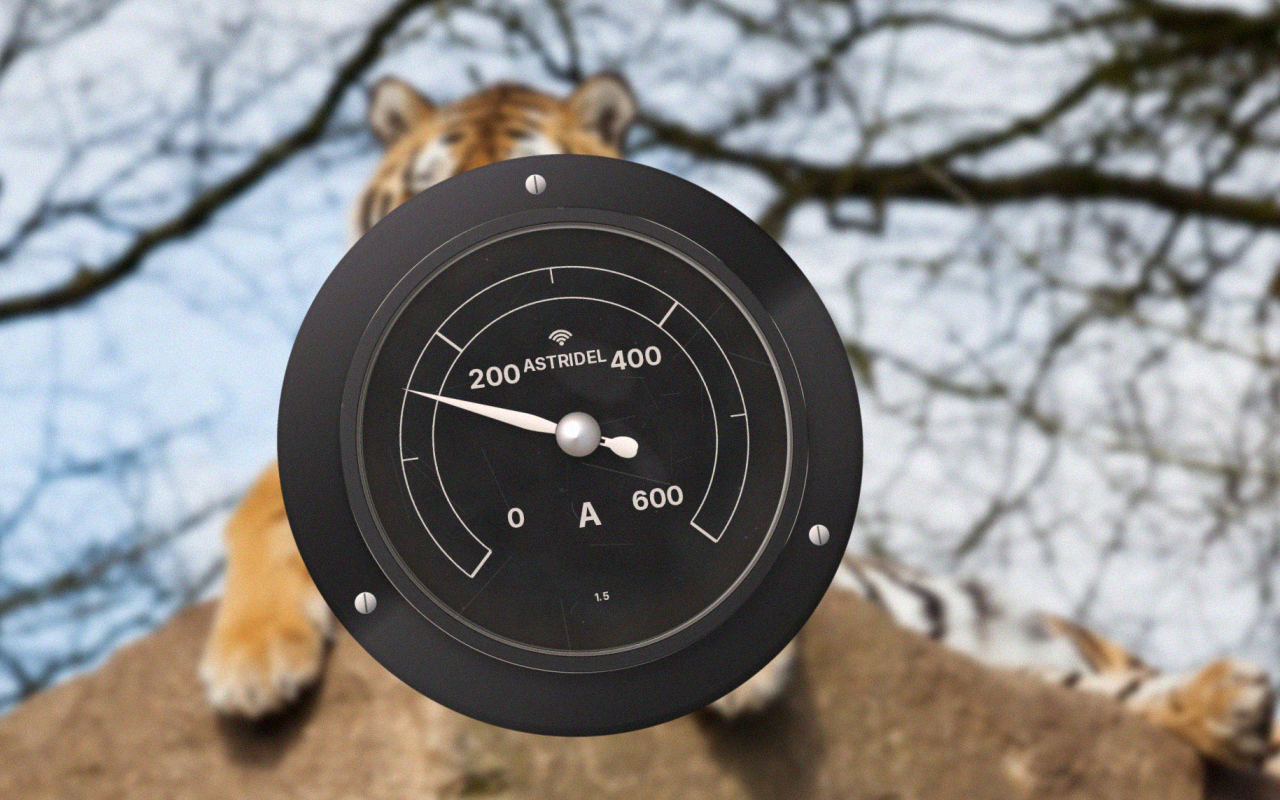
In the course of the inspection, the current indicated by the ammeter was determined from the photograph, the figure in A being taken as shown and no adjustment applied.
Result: 150 A
